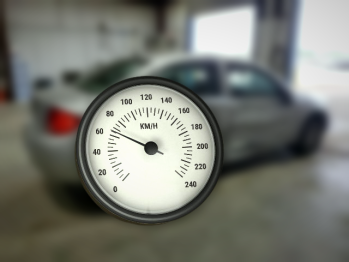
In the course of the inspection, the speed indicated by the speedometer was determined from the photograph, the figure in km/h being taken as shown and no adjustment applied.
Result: 65 km/h
